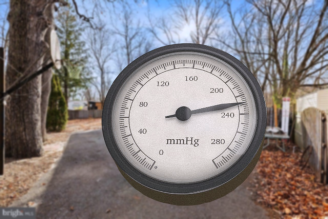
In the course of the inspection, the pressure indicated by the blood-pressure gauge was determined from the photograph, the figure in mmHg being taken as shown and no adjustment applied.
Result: 230 mmHg
